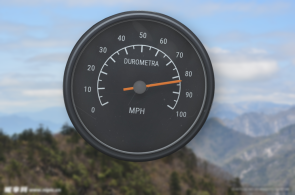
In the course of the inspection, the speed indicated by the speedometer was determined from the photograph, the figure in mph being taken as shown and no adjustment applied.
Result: 82.5 mph
